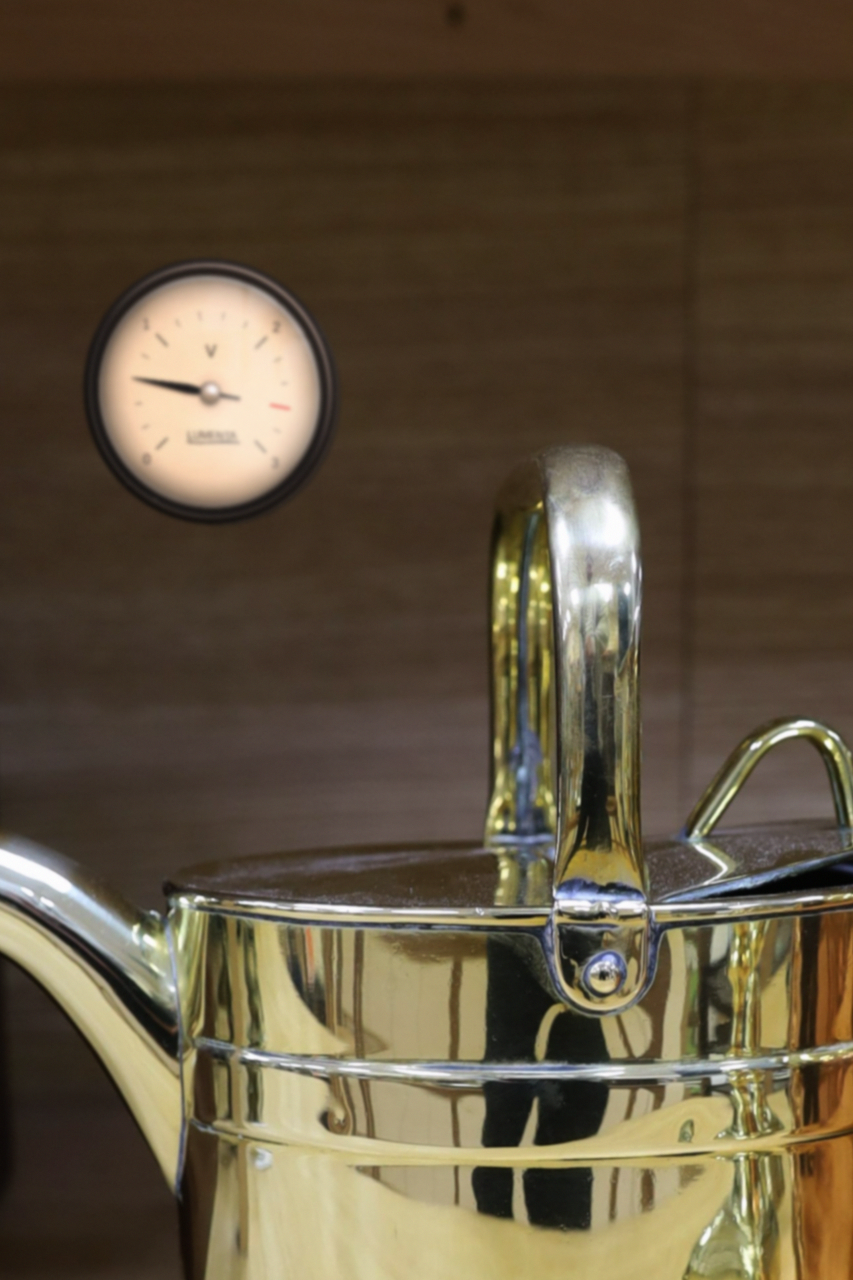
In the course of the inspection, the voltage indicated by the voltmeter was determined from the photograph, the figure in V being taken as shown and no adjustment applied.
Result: 0.6 V
